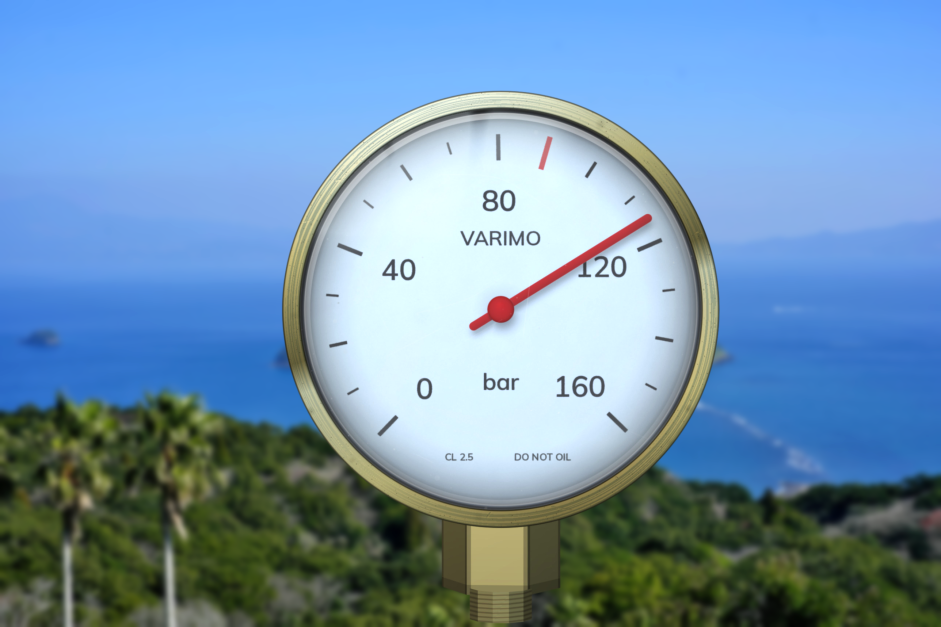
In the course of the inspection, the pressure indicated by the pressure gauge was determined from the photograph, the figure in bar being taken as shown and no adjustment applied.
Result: 115 bar
